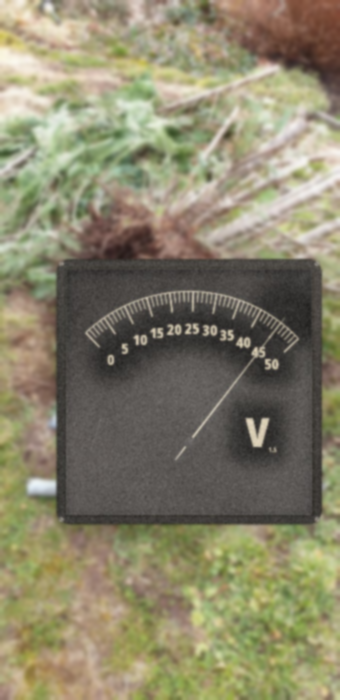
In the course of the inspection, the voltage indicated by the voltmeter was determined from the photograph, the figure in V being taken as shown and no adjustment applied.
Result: 45 V
